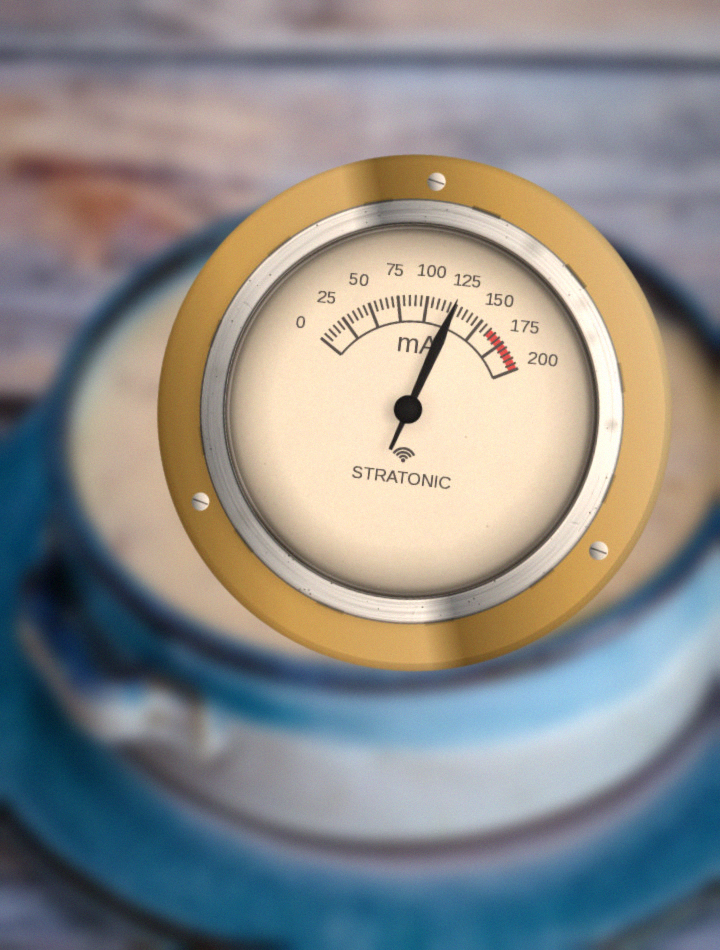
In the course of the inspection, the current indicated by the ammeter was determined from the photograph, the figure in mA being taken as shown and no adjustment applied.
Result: 125 mA
